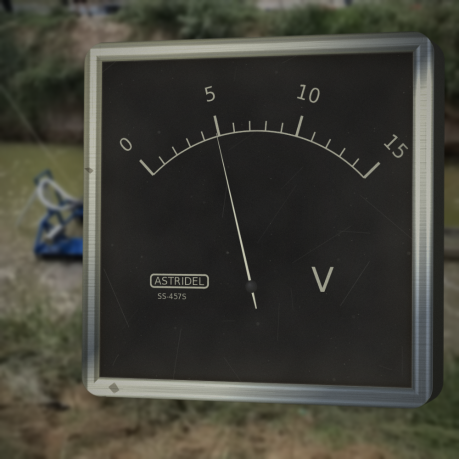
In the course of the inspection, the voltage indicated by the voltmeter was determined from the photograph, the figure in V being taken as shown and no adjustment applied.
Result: 5 V
